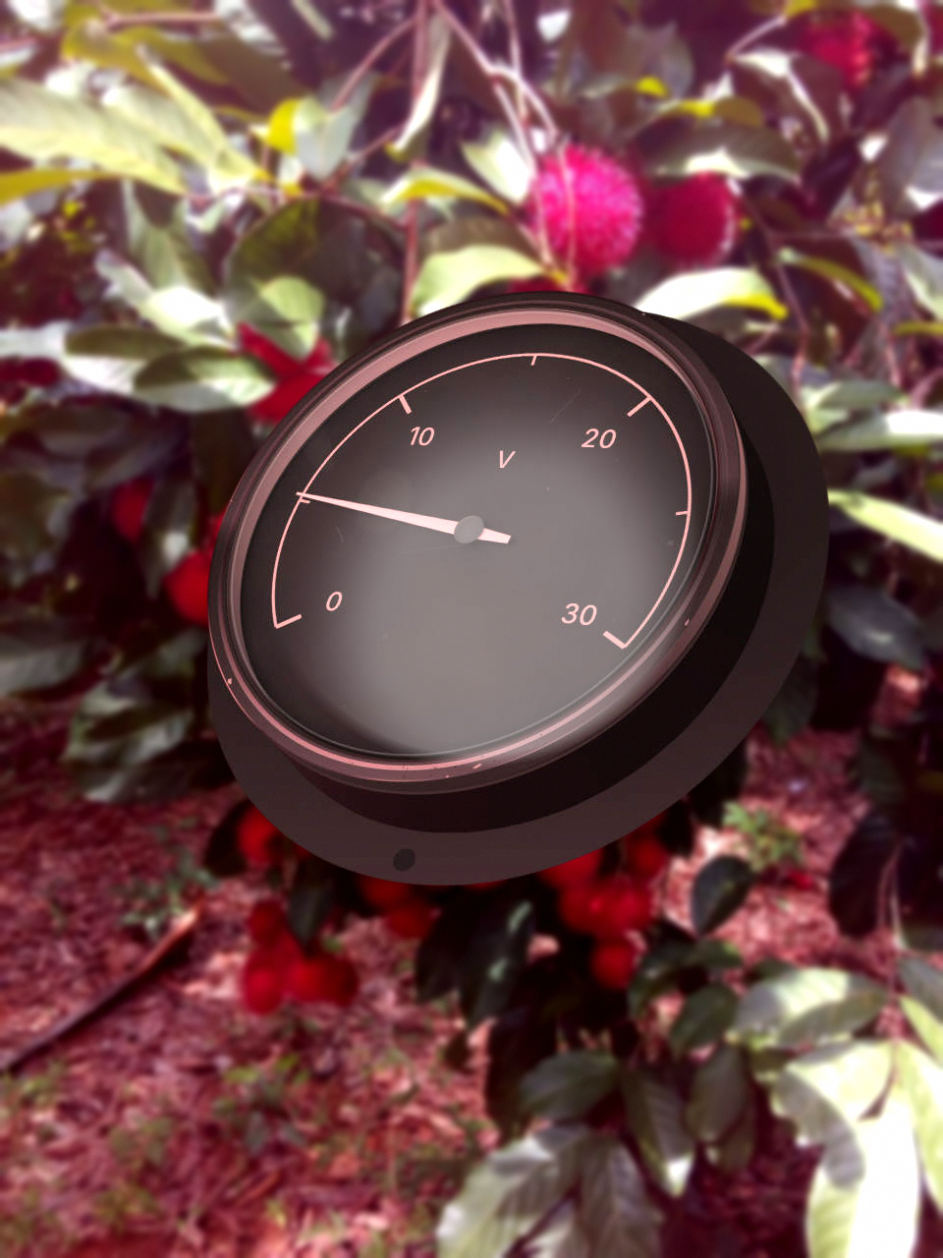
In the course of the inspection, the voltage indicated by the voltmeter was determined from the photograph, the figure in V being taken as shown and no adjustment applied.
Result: 5 V
